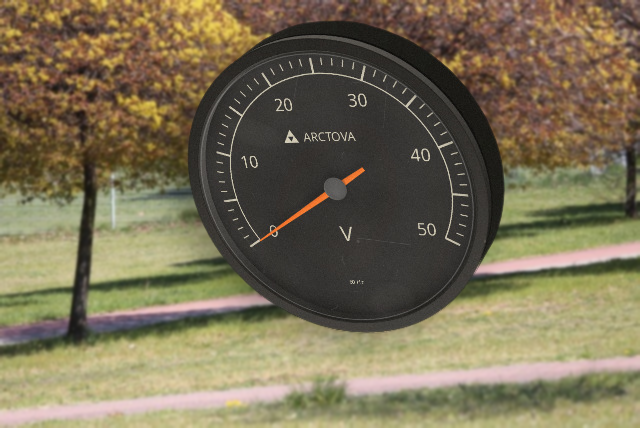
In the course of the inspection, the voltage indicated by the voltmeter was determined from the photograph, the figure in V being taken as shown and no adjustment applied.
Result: 0 V
